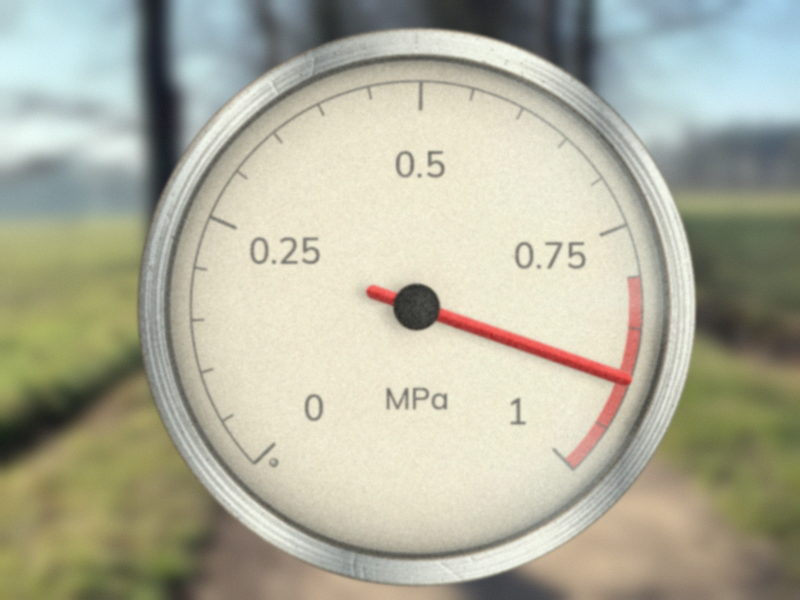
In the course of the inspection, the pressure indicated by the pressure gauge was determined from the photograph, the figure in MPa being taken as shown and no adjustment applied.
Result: 0.9 MPa
